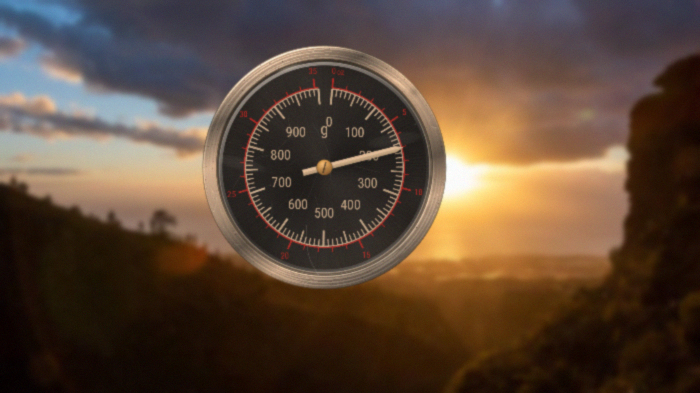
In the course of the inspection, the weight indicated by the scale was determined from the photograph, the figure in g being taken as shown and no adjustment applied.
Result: 200 g
